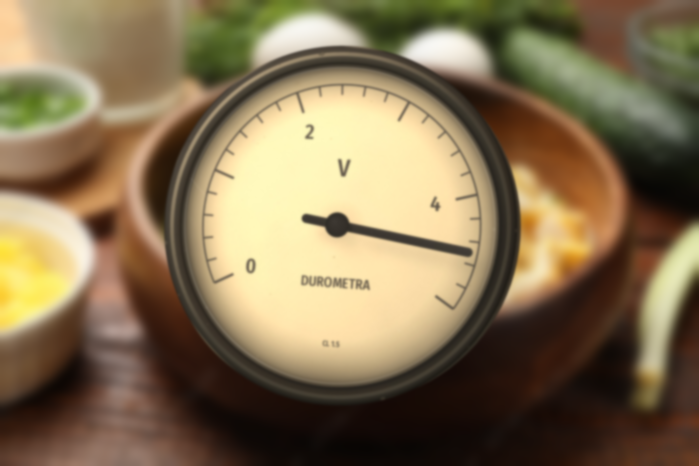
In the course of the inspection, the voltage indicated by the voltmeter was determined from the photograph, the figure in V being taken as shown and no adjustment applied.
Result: 4.5 V
